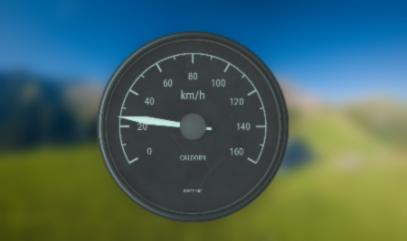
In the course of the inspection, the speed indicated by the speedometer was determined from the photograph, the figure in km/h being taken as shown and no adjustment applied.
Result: 25 km/h
